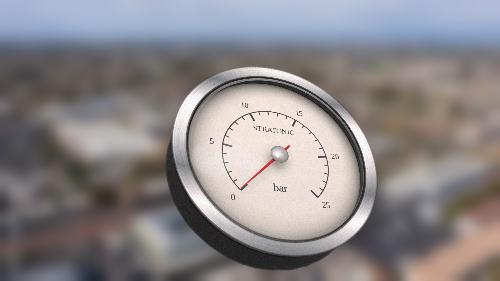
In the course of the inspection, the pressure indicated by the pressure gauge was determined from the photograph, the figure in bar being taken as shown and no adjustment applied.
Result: 0 bar
